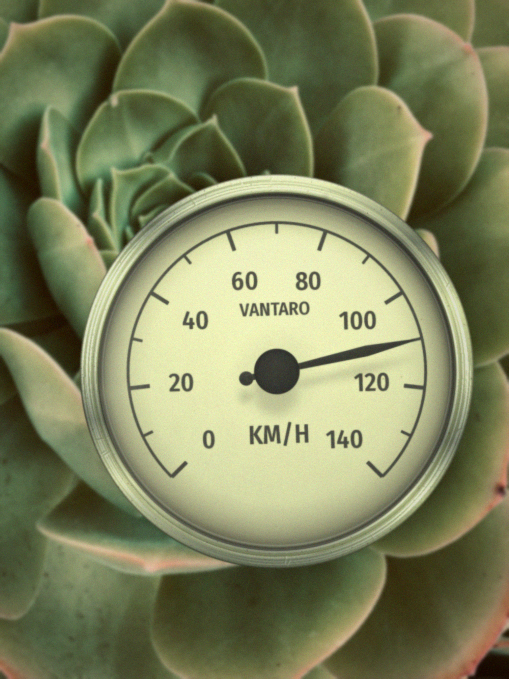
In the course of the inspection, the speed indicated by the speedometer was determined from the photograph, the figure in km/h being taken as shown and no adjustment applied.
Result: 110 km/h
